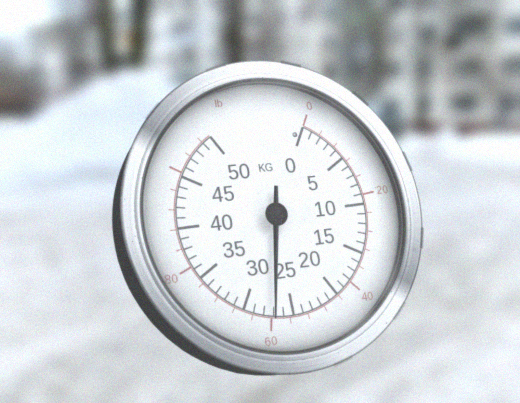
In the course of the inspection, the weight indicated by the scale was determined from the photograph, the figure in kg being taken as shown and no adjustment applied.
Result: 27 kg
